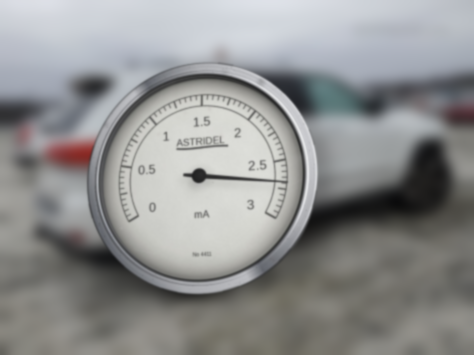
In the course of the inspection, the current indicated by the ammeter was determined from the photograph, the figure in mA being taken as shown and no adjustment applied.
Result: 2.7 mA
